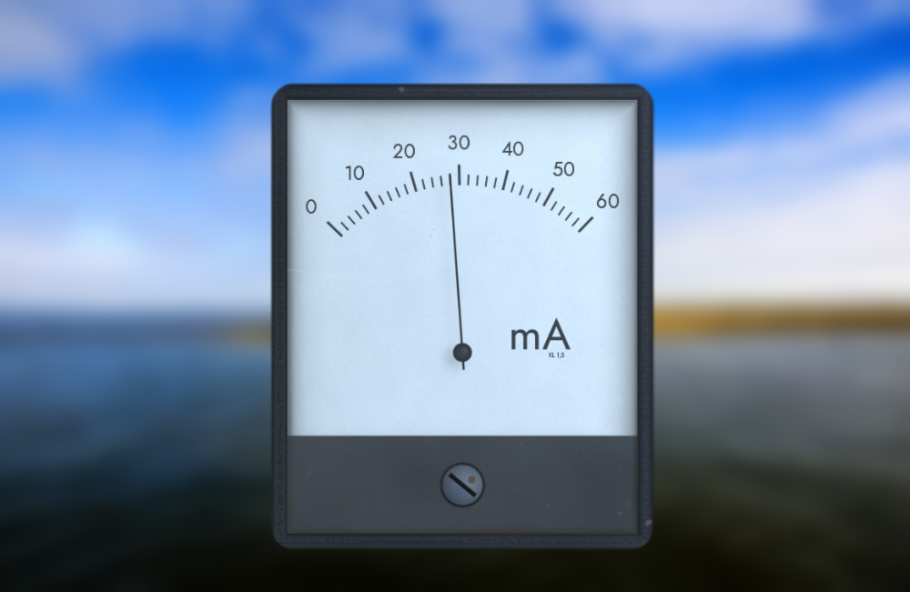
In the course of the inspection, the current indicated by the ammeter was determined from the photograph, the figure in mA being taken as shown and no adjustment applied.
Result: 28 mA
